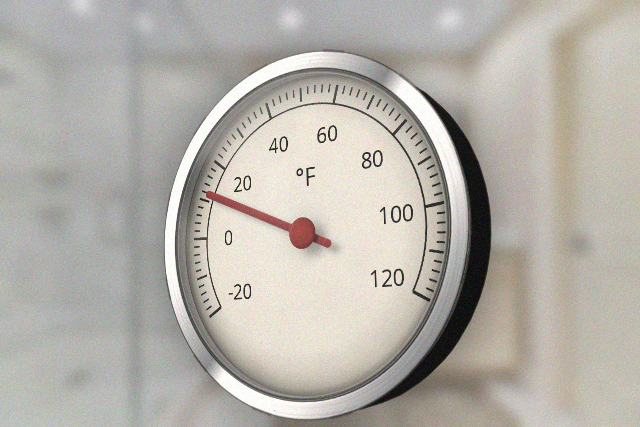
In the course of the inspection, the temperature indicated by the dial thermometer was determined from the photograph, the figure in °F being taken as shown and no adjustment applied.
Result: 12 °F
